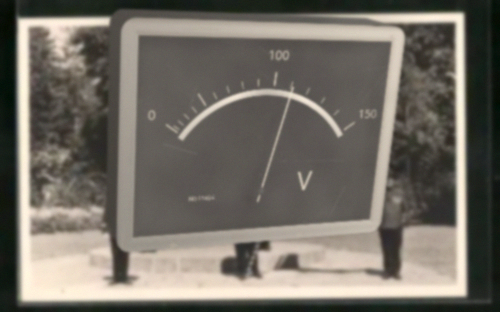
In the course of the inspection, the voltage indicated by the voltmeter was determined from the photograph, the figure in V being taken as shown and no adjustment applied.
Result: 110 V
